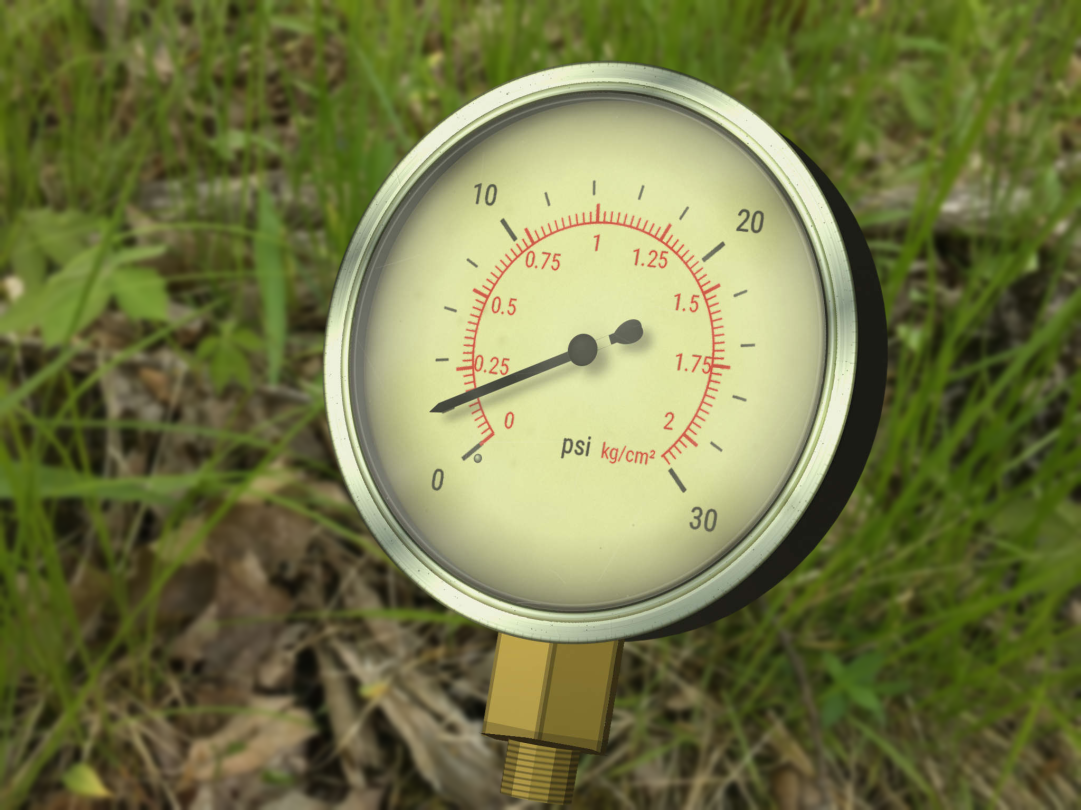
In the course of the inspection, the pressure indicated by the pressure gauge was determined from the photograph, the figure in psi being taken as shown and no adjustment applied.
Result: 2 psi
